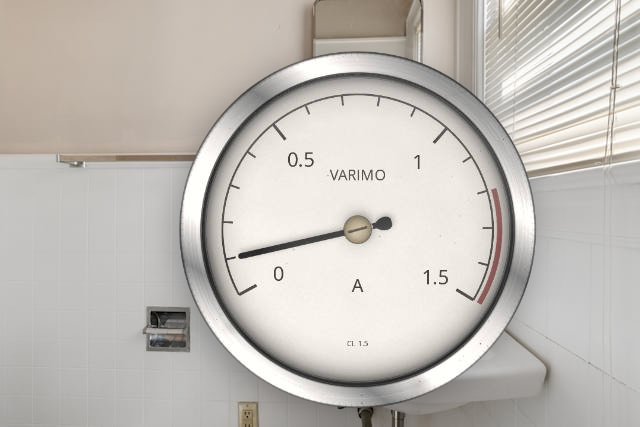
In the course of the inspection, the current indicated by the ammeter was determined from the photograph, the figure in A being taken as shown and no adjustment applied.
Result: 0.1 A
